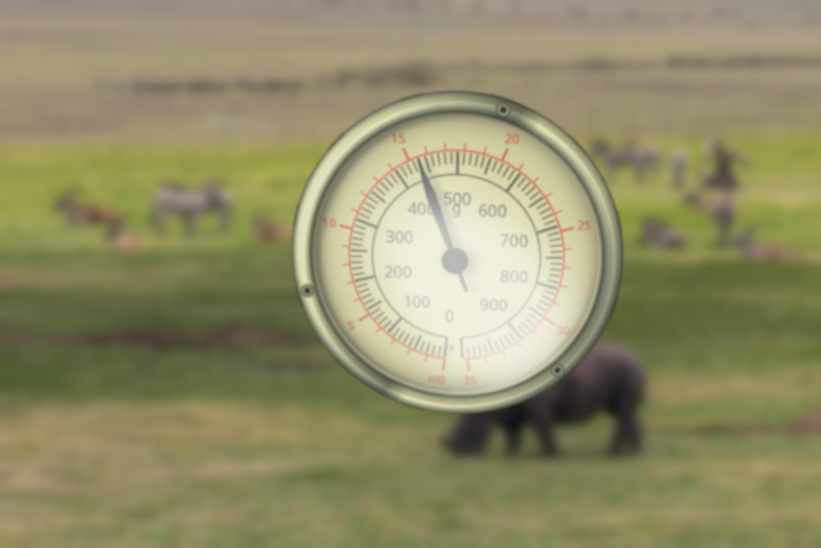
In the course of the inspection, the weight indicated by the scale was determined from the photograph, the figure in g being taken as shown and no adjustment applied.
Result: 440 g
